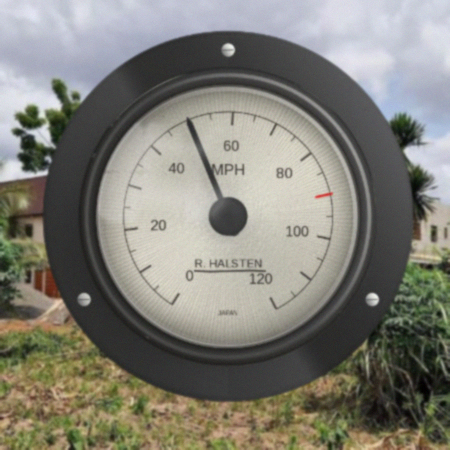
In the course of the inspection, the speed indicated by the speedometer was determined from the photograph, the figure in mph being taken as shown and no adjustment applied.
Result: 50 mph
